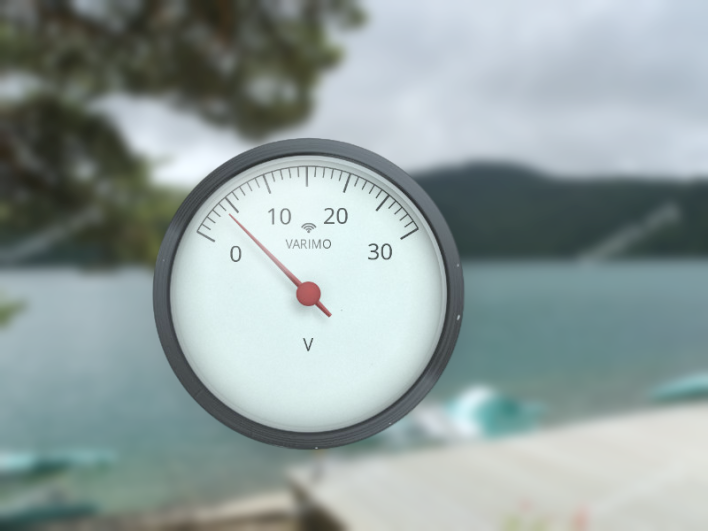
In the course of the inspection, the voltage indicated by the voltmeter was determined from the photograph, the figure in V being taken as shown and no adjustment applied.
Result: 4 V
